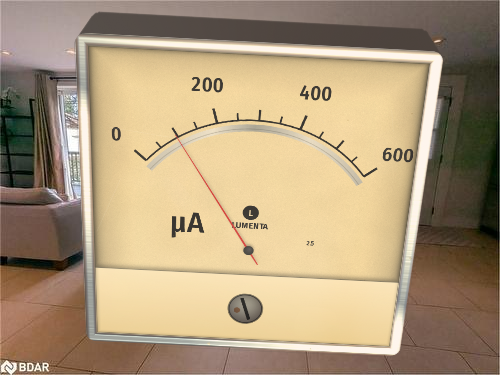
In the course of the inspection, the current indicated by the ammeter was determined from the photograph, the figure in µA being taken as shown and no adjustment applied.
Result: 100 µA
